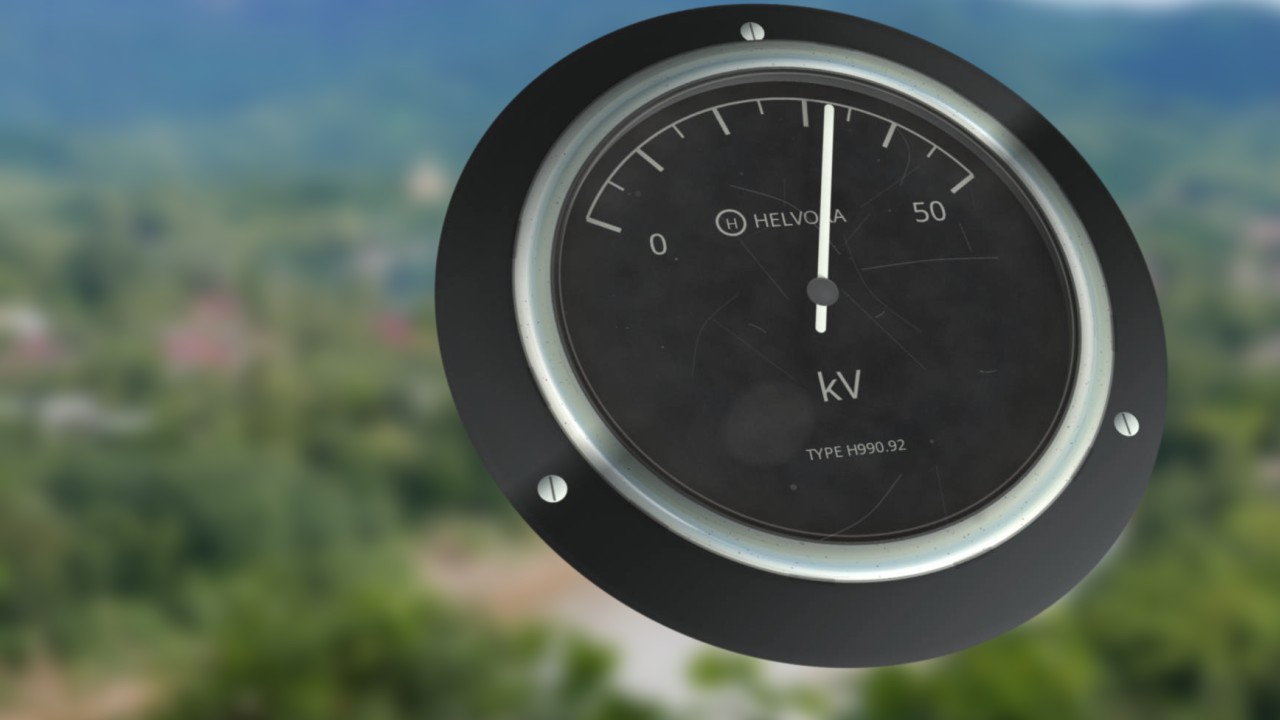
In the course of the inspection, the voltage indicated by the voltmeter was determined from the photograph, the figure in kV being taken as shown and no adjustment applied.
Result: 32.5 kV
